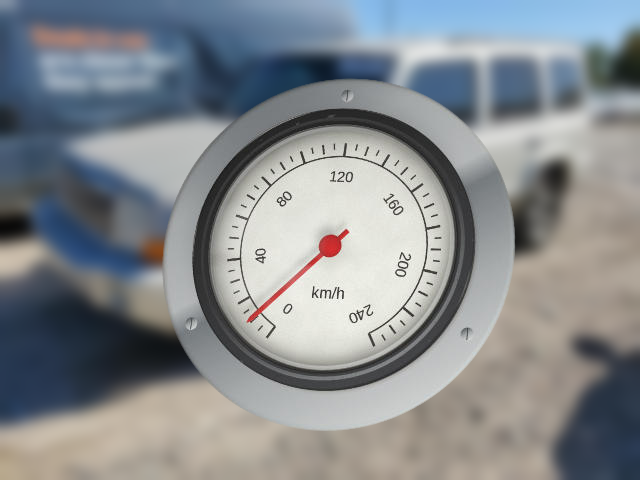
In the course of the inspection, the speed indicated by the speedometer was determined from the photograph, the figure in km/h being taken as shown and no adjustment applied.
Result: 10 km/h
